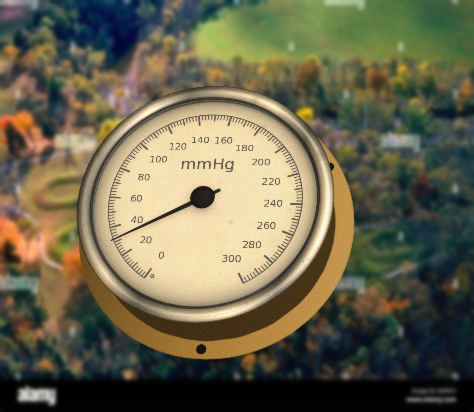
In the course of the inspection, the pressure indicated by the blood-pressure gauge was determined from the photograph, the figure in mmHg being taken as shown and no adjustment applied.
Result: 30 mmHg
